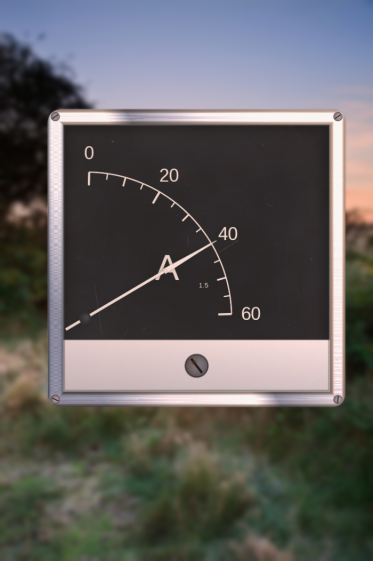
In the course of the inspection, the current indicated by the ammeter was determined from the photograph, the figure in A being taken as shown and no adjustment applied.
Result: 40 A
